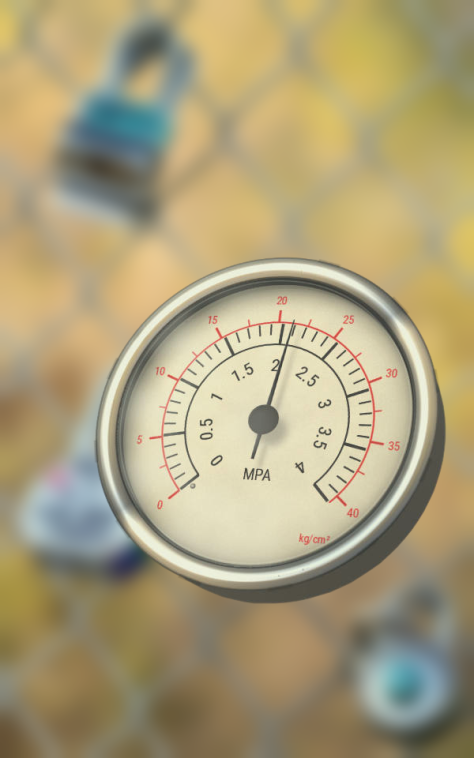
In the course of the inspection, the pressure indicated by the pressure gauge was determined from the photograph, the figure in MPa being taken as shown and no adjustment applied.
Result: 2.1 MPa
